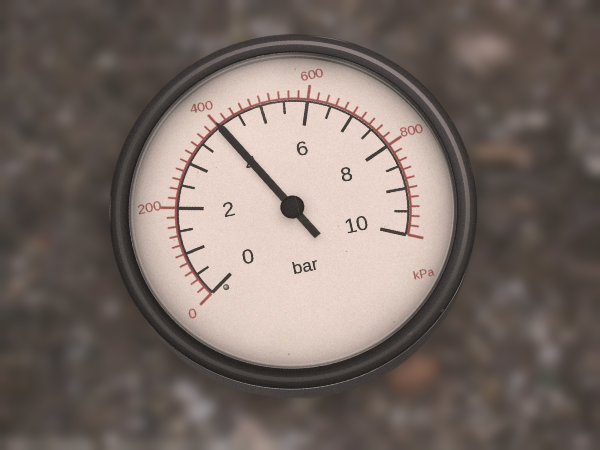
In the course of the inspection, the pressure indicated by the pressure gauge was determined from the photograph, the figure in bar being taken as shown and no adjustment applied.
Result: 4 bar
